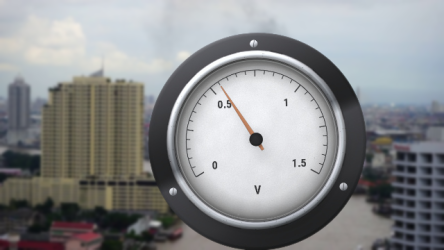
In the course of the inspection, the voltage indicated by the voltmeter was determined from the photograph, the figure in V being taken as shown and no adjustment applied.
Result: 0.55 V
